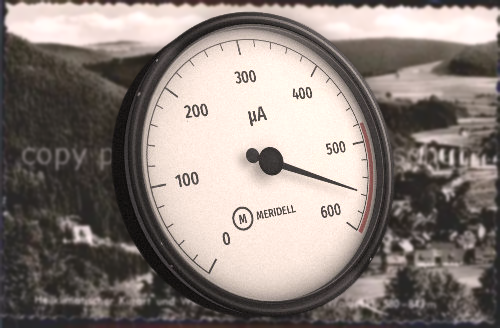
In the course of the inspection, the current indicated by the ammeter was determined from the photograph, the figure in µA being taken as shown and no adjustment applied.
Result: 560 µA
